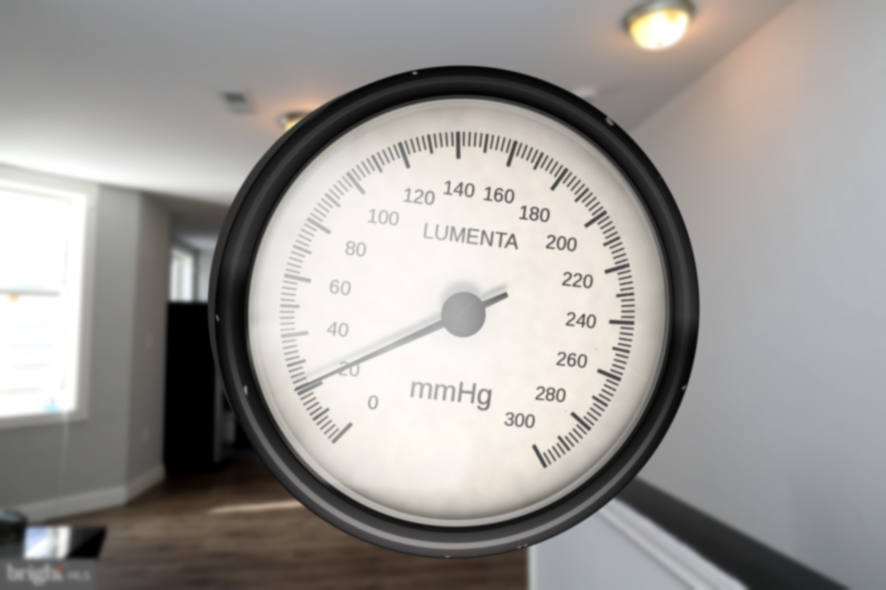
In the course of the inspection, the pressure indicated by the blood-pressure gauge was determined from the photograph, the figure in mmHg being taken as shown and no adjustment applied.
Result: 22 mmHg
